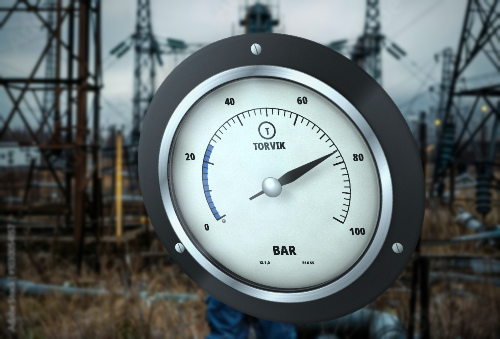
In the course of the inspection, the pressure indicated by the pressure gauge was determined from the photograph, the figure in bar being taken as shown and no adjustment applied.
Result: 76 bar
